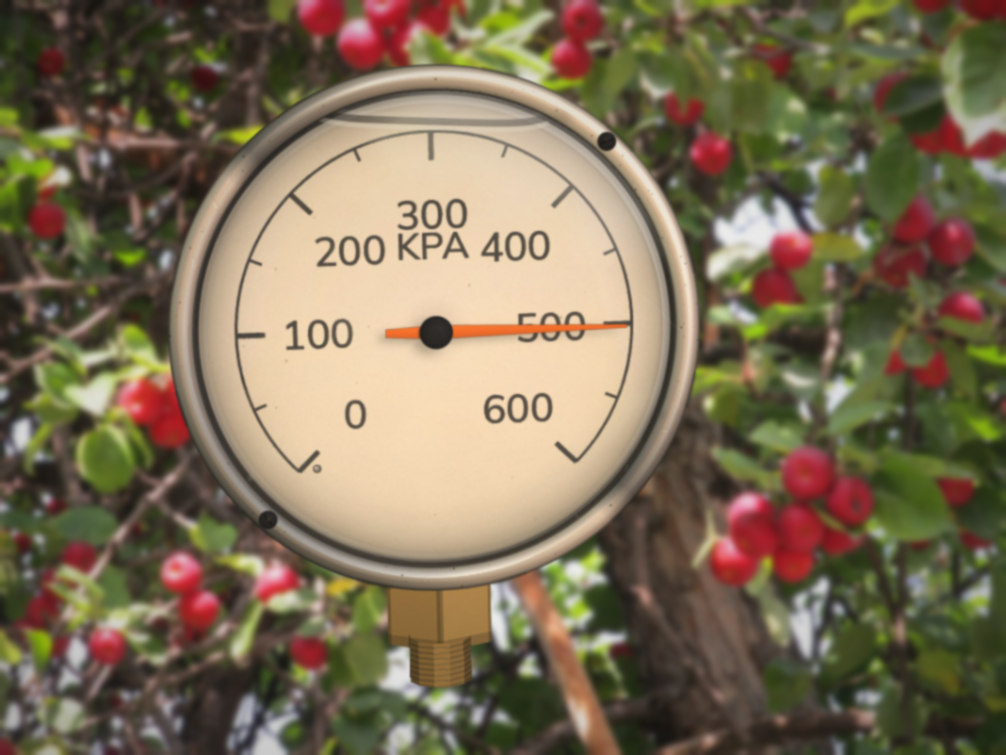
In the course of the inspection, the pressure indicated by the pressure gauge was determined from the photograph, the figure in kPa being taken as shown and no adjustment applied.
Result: 500 kPa
